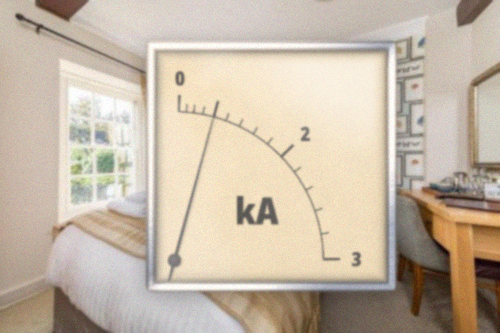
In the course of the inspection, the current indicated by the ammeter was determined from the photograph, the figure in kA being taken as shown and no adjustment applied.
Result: 1 kA
